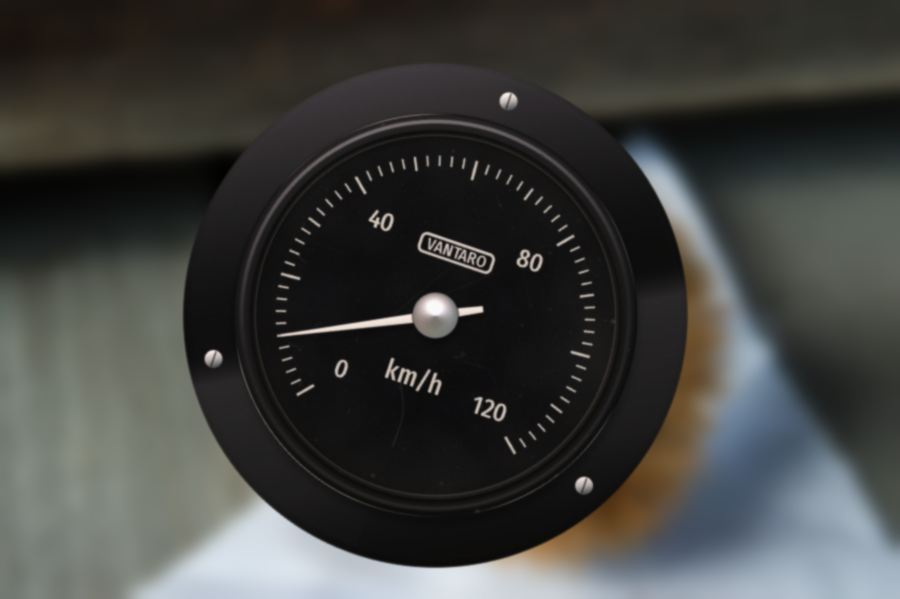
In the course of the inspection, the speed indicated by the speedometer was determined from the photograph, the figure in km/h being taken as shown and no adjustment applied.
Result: 10 km/h
